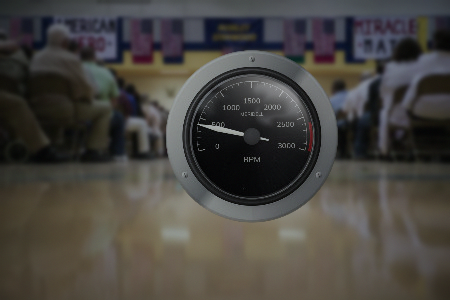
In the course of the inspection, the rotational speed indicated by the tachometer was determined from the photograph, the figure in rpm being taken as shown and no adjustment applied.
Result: 400 rpm
